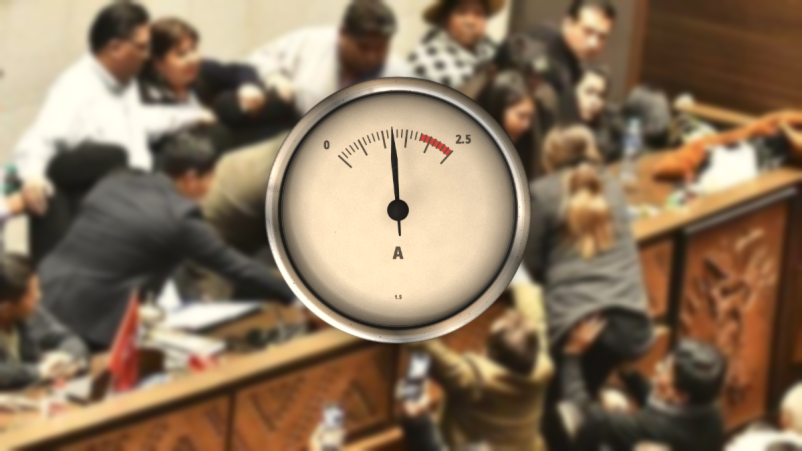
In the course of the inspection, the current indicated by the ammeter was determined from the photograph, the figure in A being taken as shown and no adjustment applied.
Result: 1.2 A
